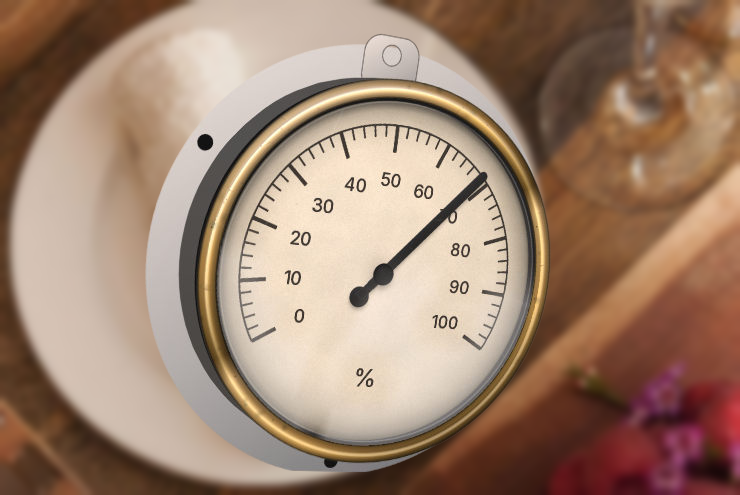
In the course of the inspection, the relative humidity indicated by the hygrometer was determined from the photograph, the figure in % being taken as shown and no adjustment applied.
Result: 68 %
